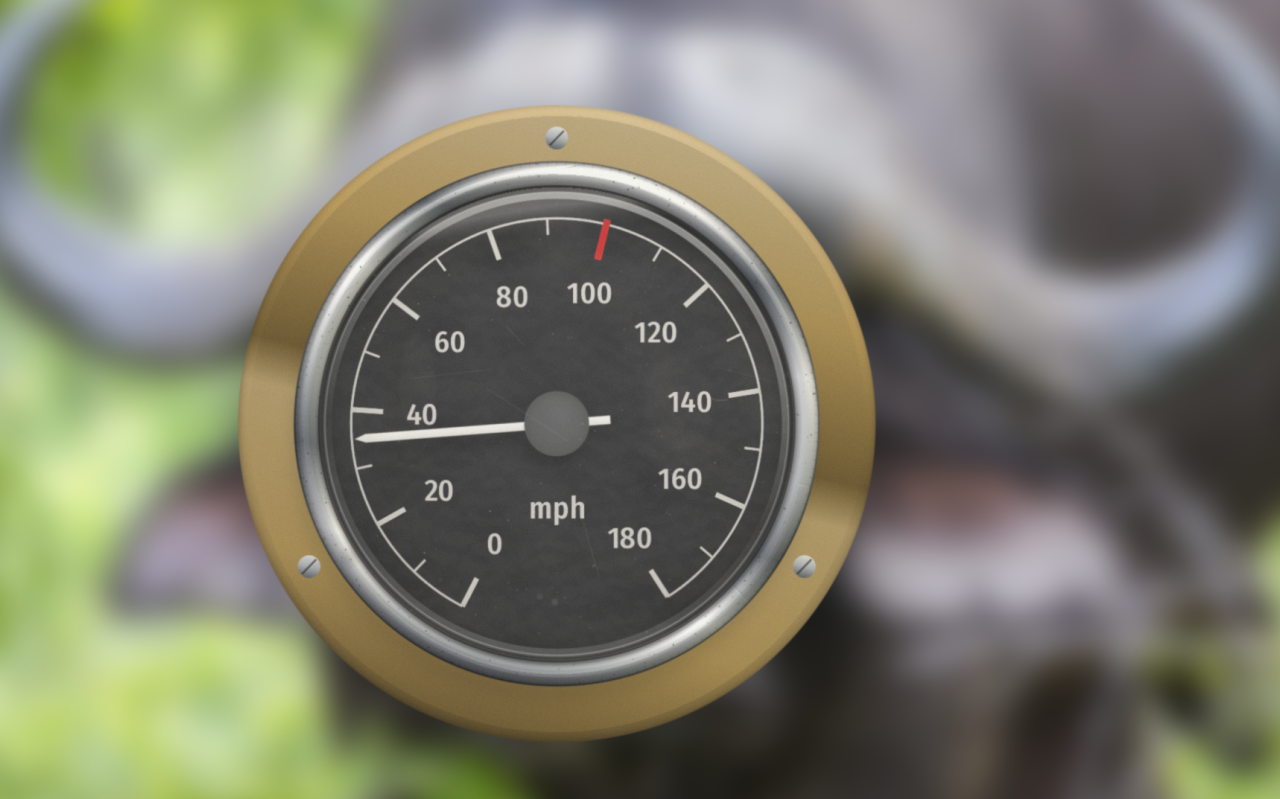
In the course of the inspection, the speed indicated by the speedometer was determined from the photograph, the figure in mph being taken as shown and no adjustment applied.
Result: 35 mph
